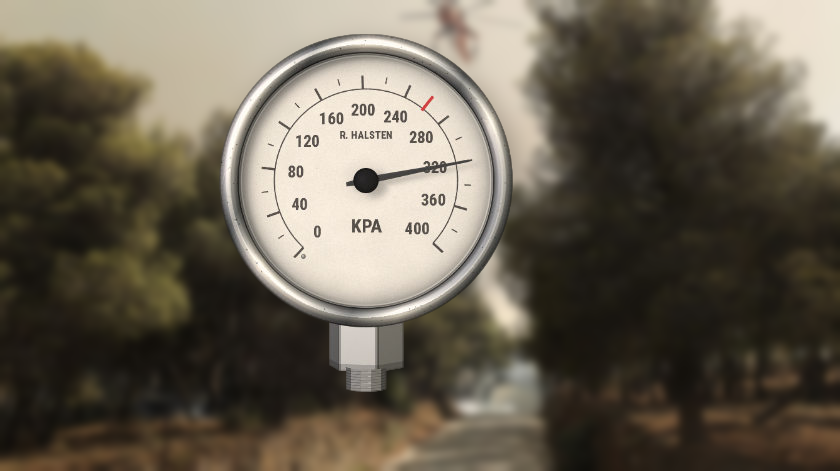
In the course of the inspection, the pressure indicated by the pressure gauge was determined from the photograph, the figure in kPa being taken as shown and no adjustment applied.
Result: 320 kPa
